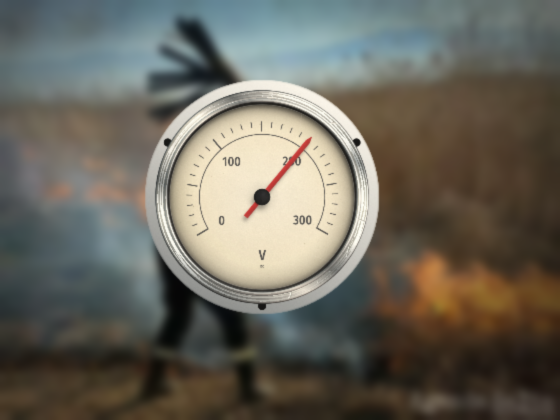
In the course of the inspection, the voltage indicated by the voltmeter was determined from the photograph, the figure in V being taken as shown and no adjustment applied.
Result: 200 V
